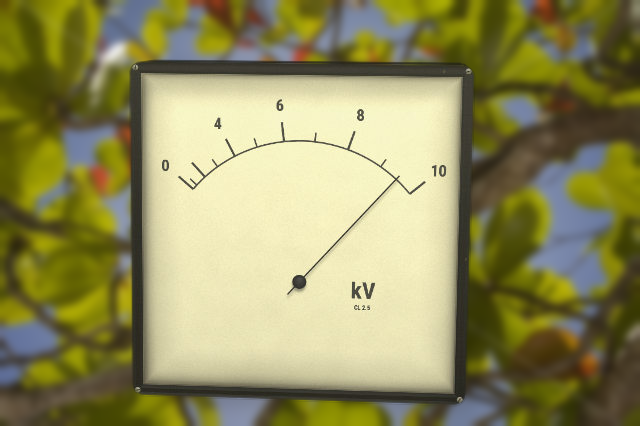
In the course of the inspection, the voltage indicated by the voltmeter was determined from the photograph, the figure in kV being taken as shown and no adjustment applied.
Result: 9.5 kV
